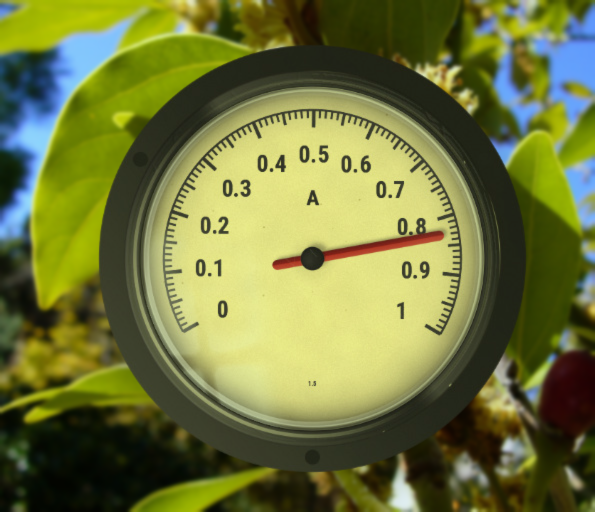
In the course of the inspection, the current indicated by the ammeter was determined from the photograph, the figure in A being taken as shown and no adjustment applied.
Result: 0.83 A
